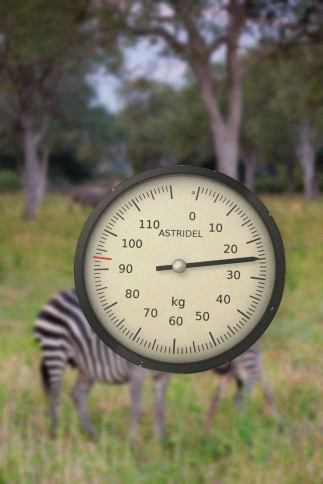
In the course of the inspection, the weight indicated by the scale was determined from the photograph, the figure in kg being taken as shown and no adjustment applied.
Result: 25 kg
